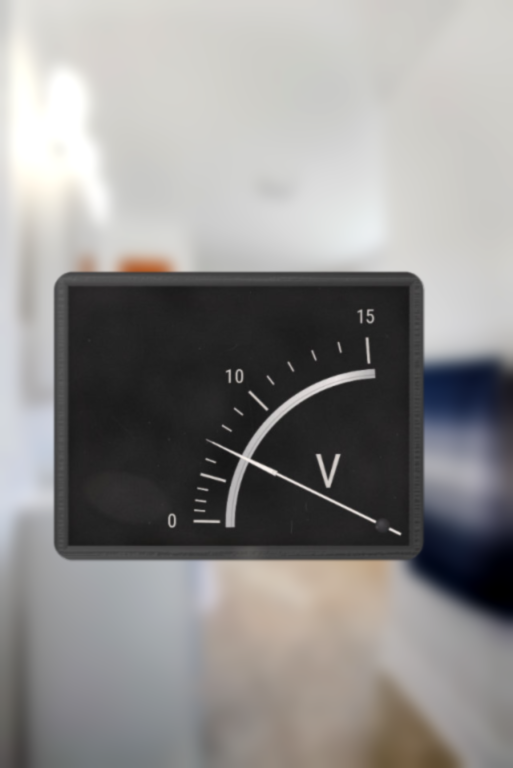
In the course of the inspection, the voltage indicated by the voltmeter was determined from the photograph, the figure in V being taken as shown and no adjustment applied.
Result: 7 V
